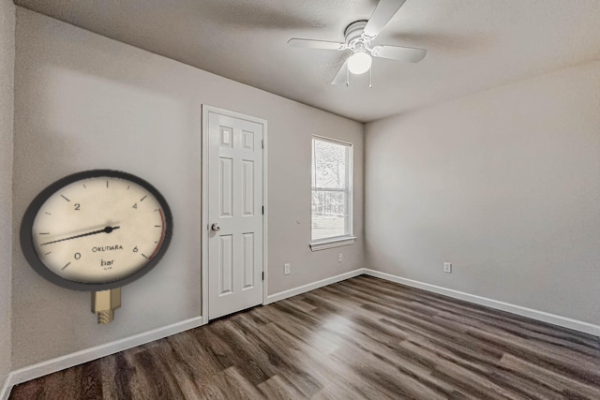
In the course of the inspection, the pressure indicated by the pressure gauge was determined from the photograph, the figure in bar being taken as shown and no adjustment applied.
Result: 0.75 bar
